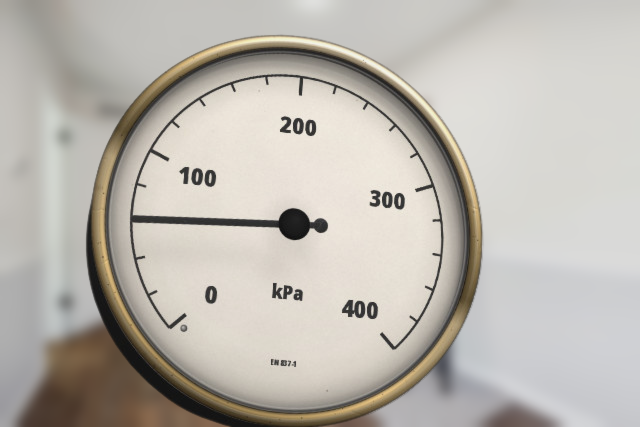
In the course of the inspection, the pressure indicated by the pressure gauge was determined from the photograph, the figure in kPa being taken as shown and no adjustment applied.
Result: 60 kPa
